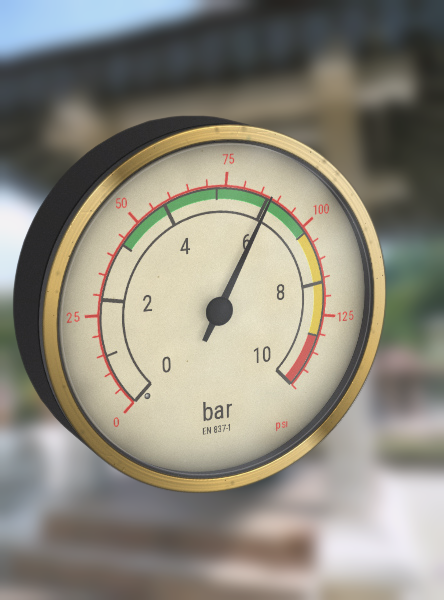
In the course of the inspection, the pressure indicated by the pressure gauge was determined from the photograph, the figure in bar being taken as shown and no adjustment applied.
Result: 6 bar
